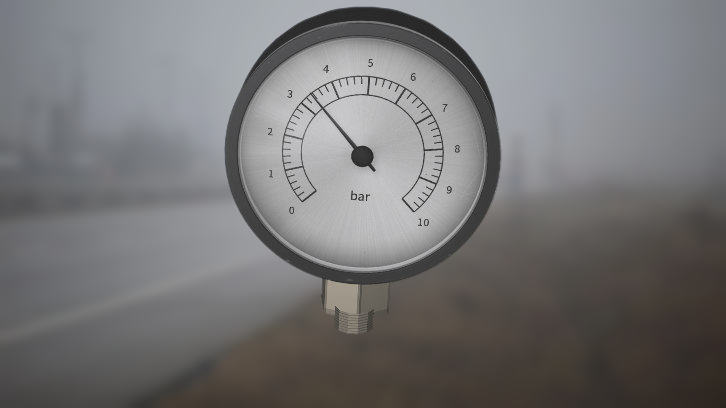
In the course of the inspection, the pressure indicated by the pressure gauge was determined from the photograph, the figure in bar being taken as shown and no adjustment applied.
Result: 3.4 bar
